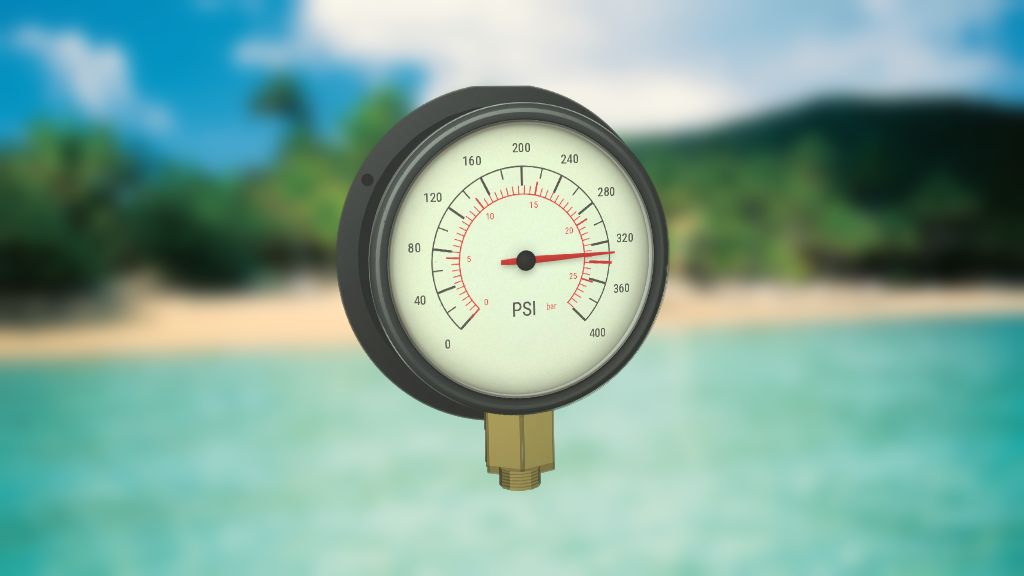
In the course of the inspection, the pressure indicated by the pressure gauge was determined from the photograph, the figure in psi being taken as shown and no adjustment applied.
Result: 330 psi
